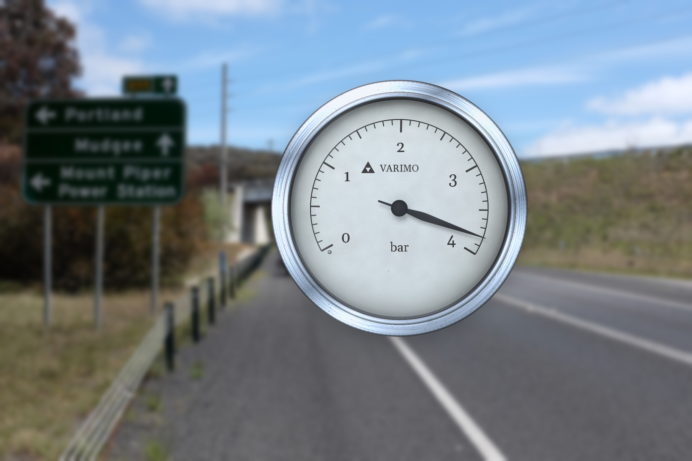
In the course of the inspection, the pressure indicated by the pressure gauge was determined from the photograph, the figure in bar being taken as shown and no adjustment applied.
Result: 3.8 bar
